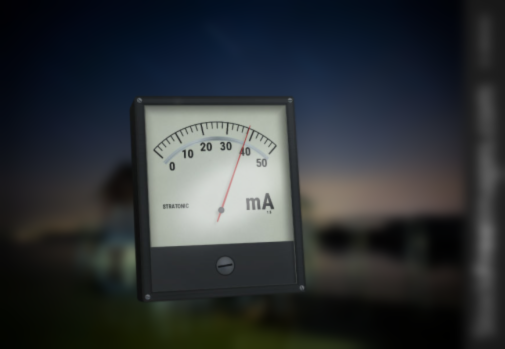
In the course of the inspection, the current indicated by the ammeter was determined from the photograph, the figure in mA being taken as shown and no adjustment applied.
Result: 38 mA
